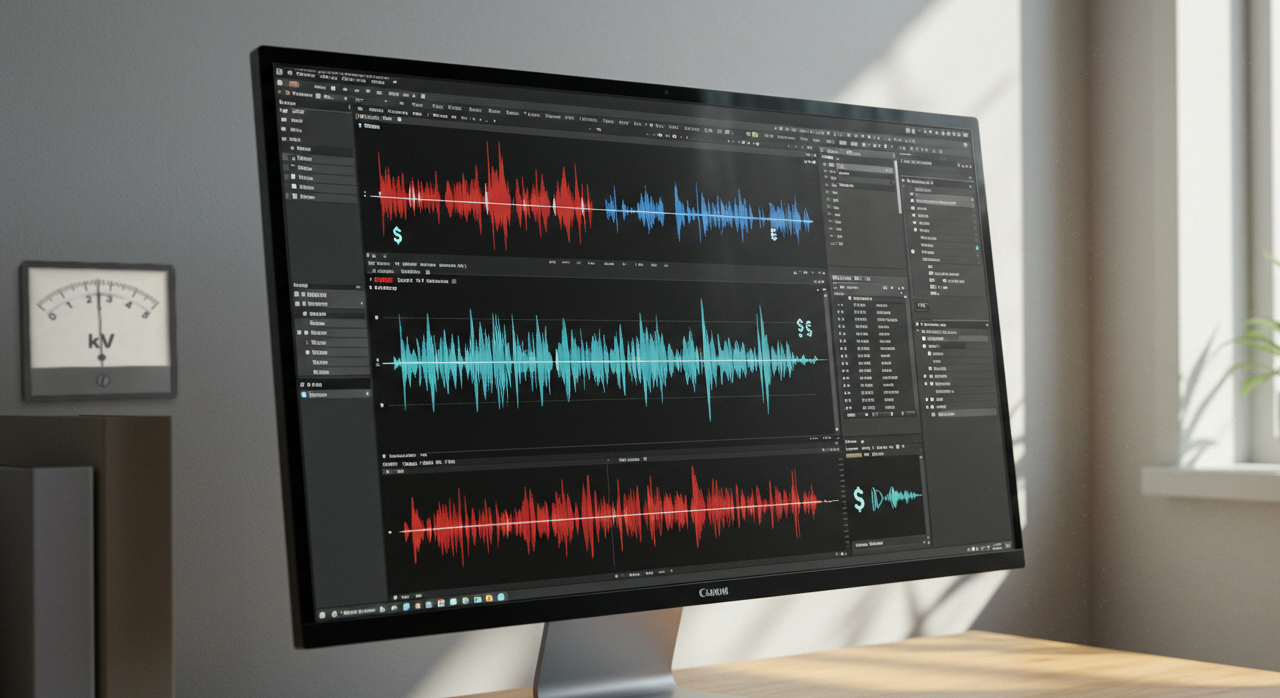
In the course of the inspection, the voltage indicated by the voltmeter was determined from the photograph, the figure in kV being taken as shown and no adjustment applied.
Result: 2.5 kV
